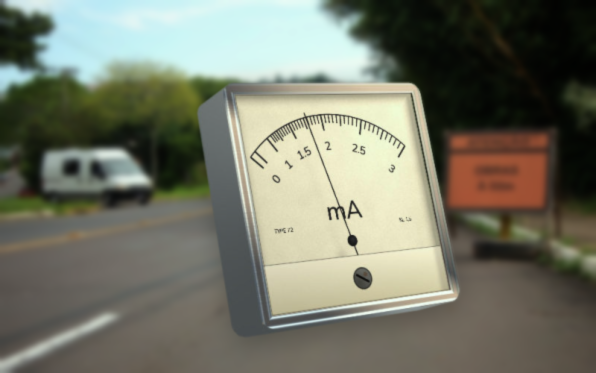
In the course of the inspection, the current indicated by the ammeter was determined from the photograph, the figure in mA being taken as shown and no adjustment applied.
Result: 1.75 mA
